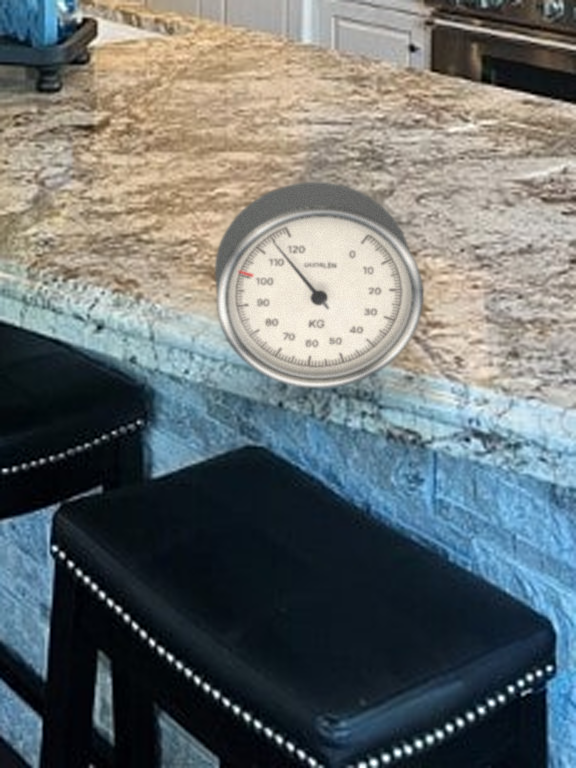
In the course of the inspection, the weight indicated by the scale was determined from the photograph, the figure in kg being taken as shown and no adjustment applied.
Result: 115 kg
